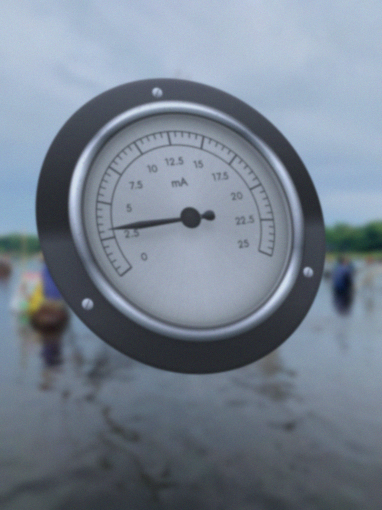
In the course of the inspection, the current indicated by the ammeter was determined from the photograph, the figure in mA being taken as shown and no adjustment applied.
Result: 3 mA
